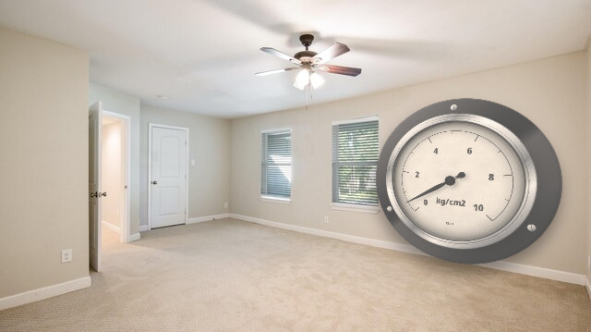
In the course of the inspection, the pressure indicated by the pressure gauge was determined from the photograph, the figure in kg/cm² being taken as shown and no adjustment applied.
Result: 0.5 kg/cm²
